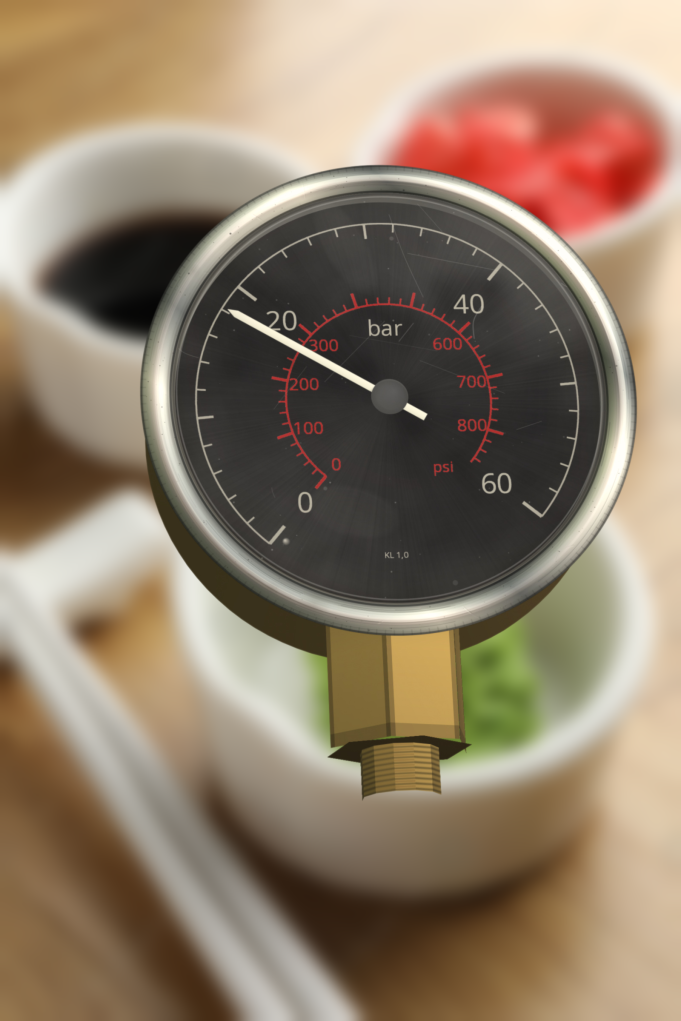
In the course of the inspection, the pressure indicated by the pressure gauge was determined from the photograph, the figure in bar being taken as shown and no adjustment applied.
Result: 18 bar
